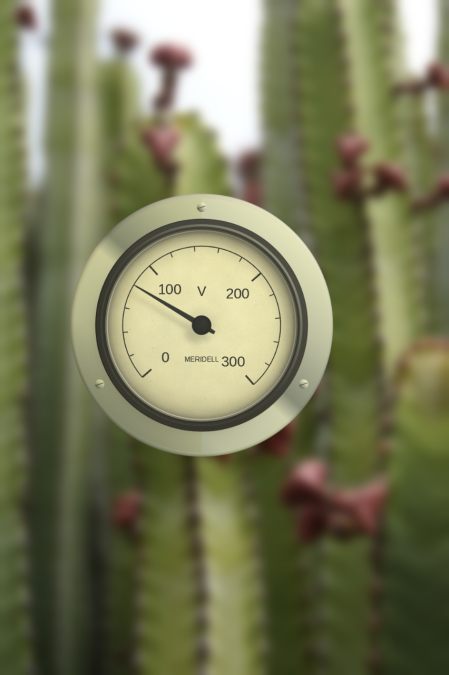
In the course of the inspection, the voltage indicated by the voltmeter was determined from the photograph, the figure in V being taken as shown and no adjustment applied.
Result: 80 V
